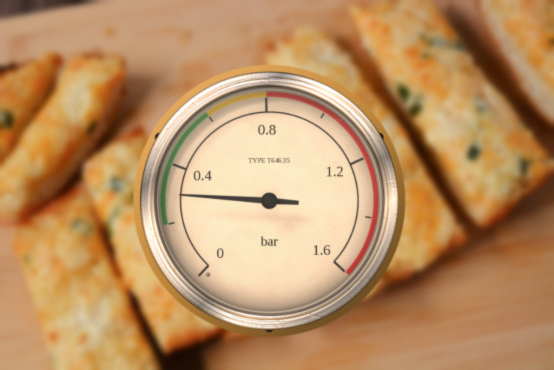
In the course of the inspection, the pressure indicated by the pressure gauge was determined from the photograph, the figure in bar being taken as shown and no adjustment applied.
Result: 0.3 bar
